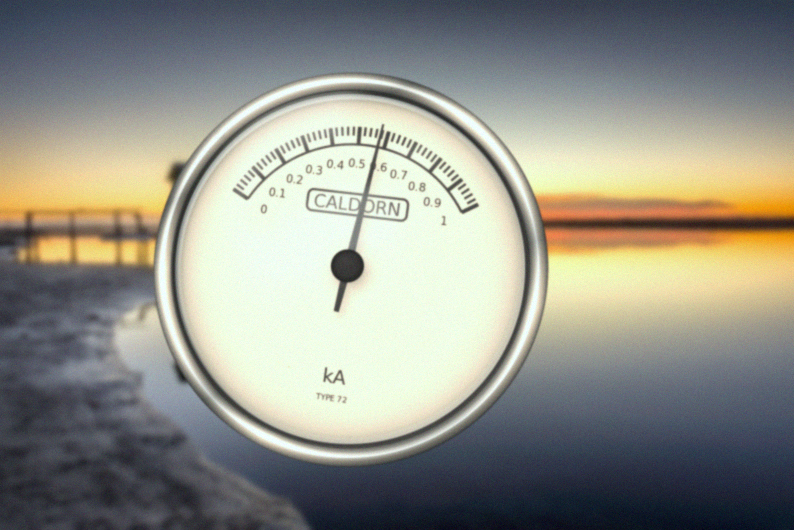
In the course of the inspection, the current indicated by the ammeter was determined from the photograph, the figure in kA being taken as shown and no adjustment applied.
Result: 0.58 kA
